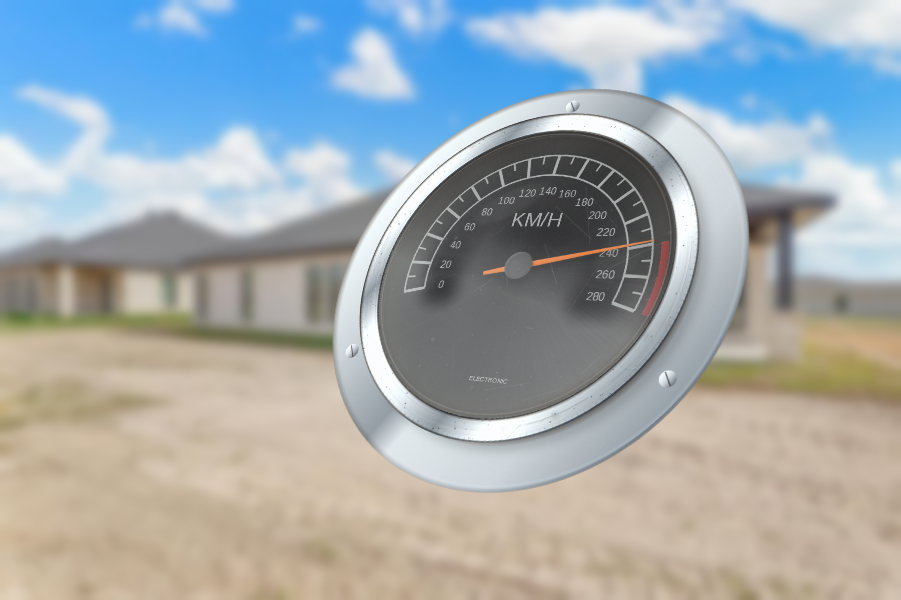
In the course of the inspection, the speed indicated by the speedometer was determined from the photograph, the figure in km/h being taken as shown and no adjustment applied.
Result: 240 km/h
